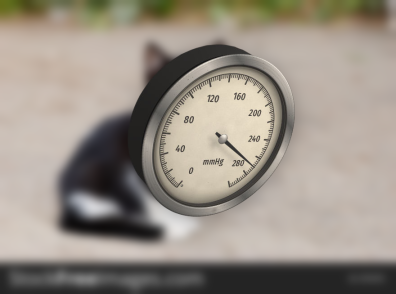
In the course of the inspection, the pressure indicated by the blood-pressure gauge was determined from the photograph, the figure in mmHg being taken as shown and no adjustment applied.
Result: 270 mmHg
